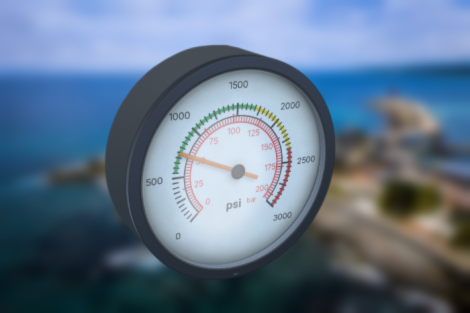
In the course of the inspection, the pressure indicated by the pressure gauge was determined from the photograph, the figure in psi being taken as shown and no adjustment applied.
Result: 750 psi
